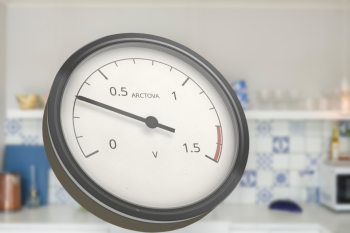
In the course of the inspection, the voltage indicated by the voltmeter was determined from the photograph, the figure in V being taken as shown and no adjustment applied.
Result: 0.3 V
